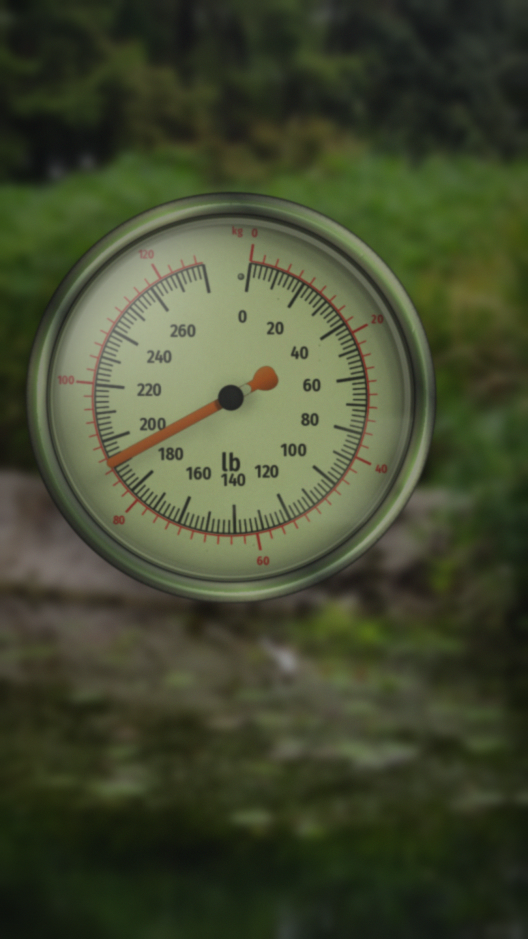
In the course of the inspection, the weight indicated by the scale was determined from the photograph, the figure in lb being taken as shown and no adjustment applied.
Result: 192 lb
